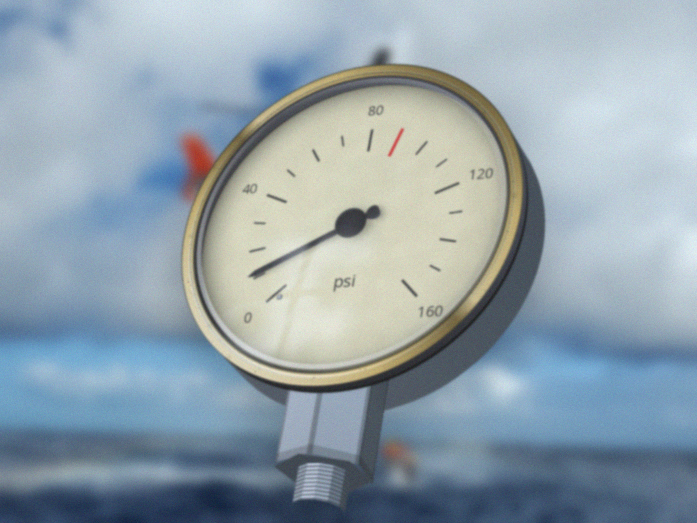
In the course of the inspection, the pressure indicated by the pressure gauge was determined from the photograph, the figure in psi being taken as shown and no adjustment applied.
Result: 10 psi
